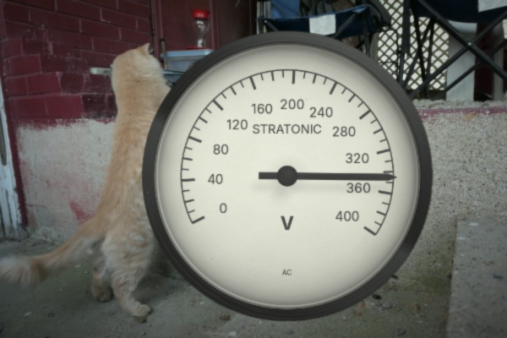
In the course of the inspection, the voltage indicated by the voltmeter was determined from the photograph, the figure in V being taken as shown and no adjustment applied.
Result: 345 V
